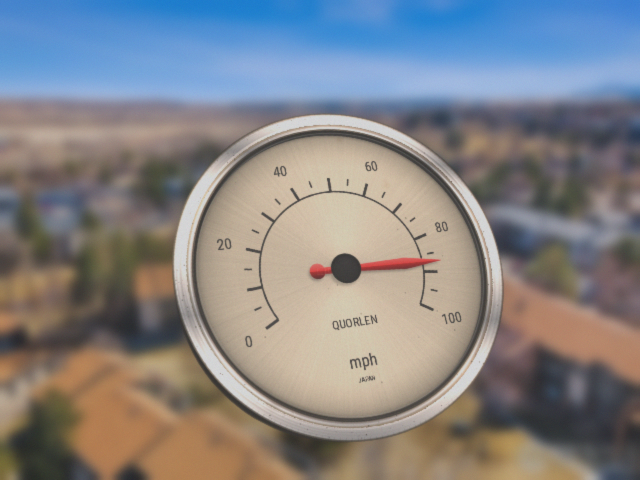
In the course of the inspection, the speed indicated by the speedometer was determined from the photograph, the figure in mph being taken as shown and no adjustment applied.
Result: 87.5 mph
